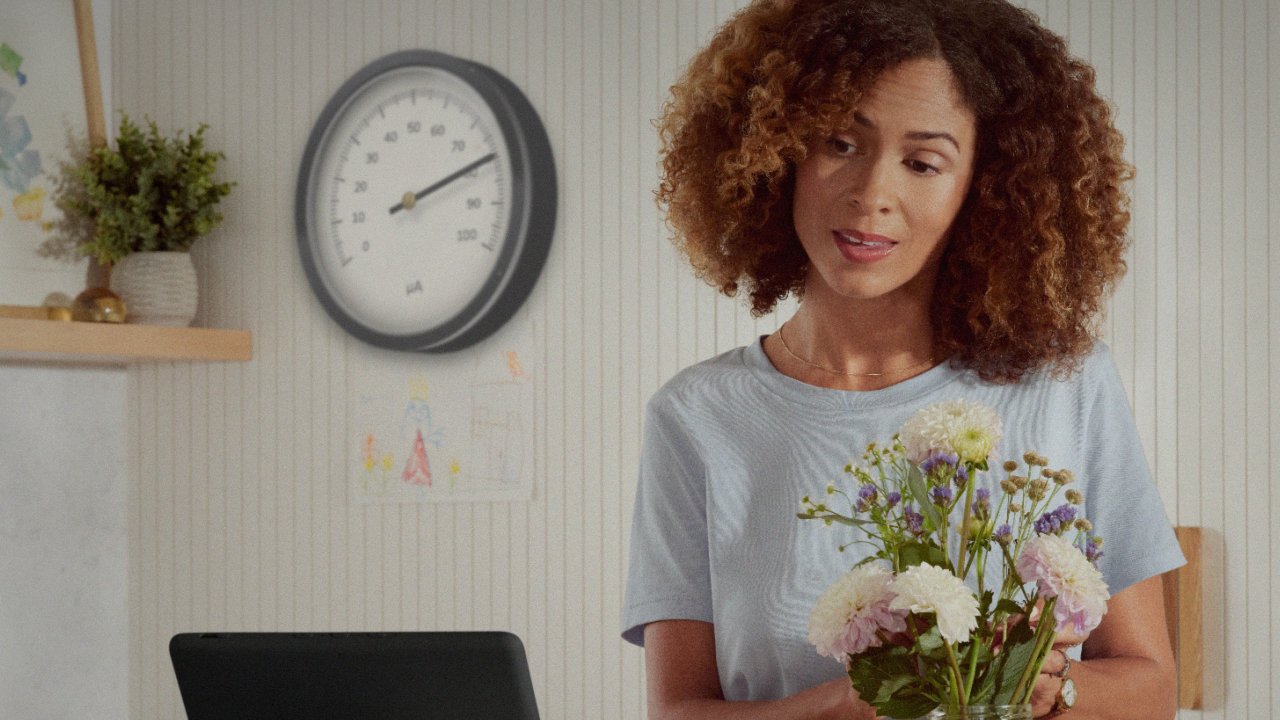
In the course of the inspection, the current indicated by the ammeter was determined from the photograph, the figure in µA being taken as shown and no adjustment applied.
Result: 80 µA
